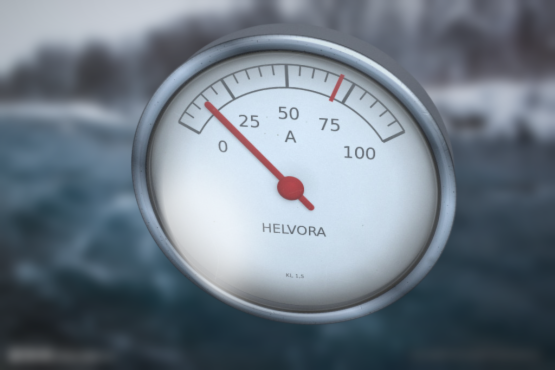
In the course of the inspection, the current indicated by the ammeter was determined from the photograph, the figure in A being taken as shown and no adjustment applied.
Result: 15 A
